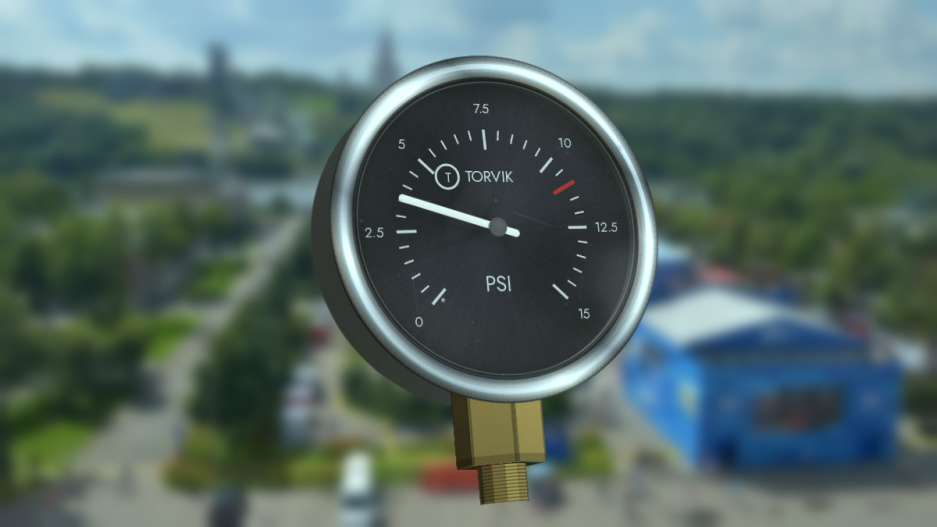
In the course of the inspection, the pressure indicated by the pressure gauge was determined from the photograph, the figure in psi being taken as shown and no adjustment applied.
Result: 3.5 psi
